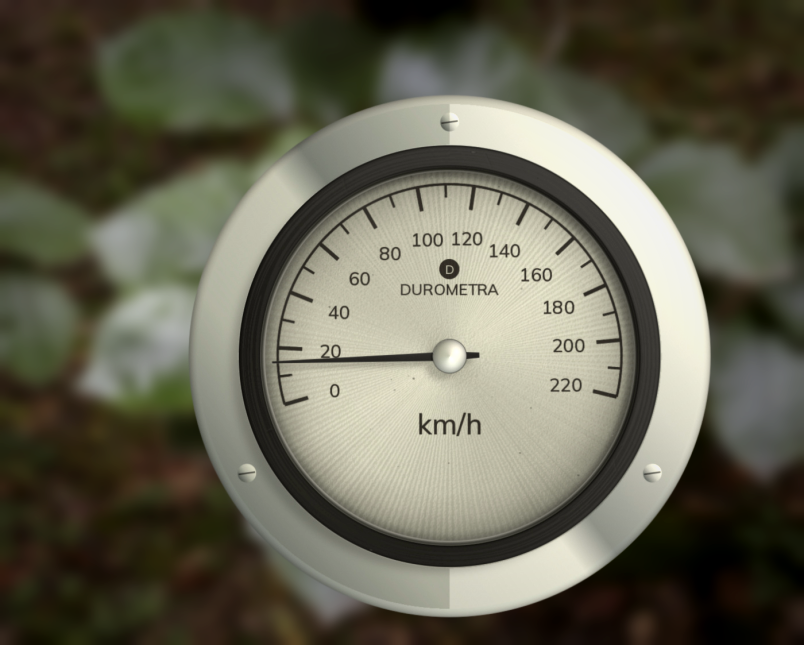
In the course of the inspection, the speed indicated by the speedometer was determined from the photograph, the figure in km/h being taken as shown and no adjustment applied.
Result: 15 km/h
